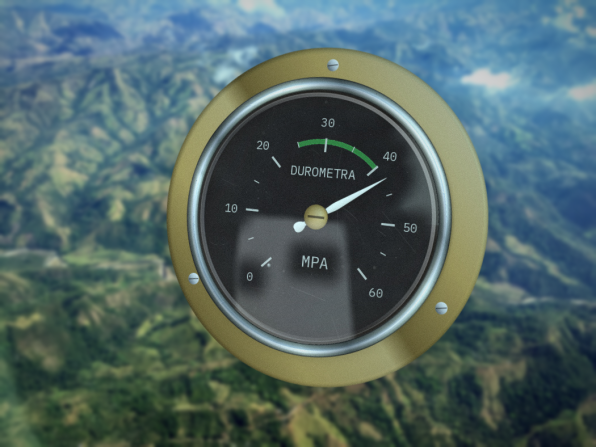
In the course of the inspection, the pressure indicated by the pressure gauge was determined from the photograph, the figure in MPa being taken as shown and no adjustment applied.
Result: 42.5 MPa
